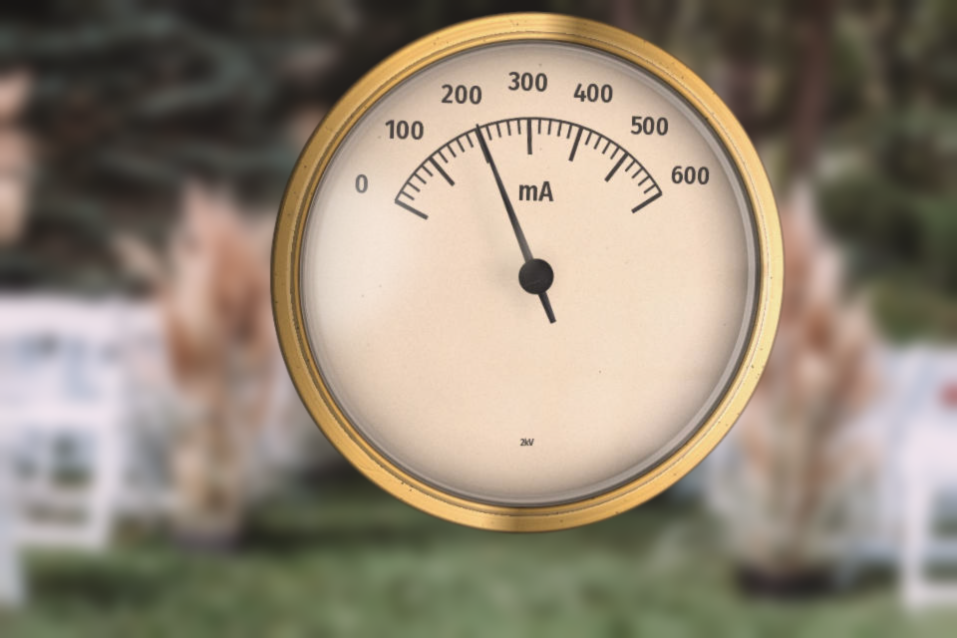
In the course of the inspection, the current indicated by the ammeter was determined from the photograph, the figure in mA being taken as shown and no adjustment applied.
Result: 200 mA
